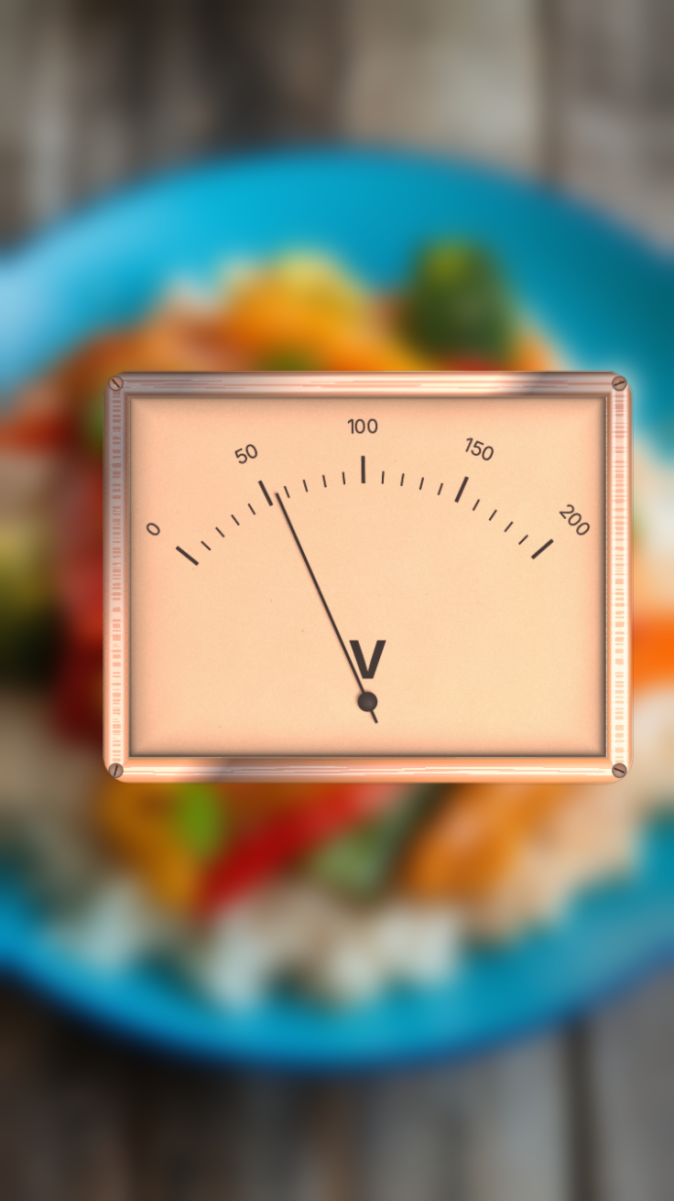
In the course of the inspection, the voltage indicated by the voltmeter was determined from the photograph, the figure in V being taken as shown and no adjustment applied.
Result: 55 V
